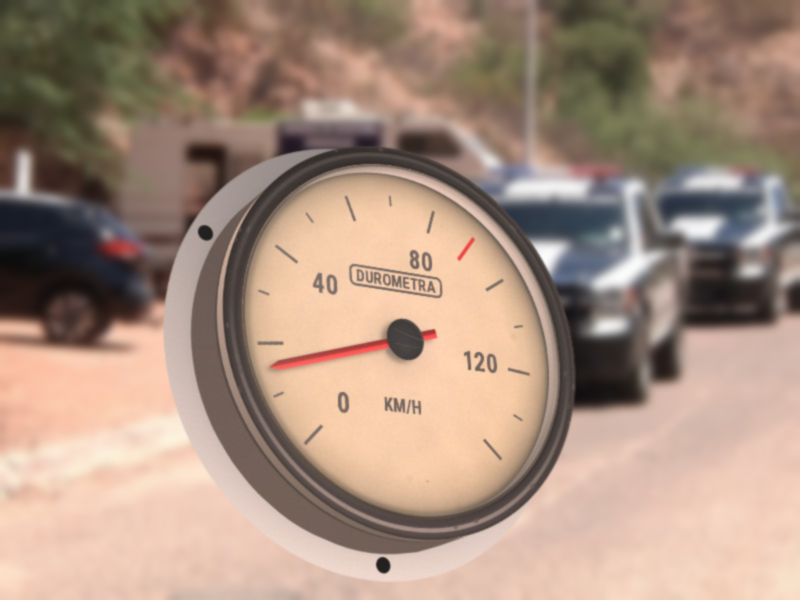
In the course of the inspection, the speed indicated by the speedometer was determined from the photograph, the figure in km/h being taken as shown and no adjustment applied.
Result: 15 km/h
